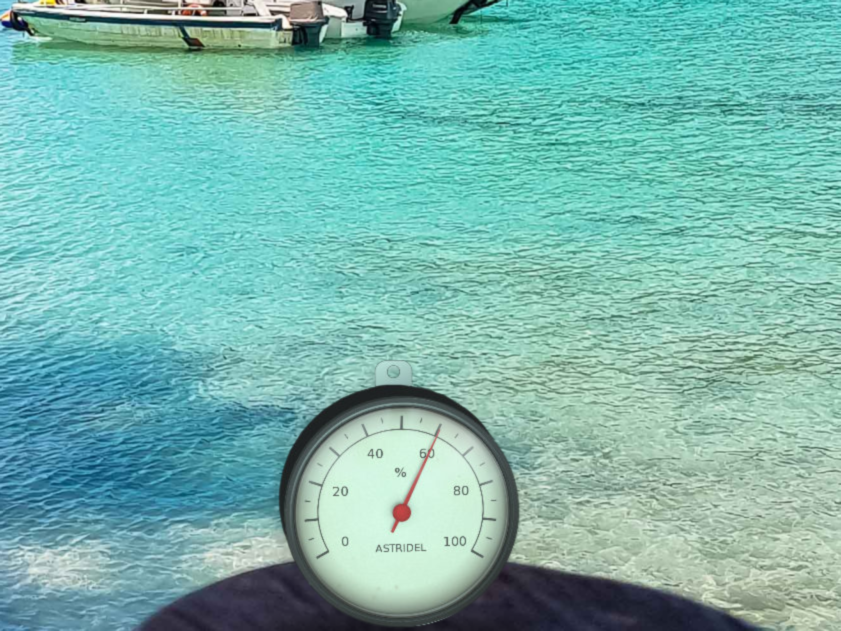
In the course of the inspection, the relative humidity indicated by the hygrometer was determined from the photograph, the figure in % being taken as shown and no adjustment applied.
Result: 60 %
